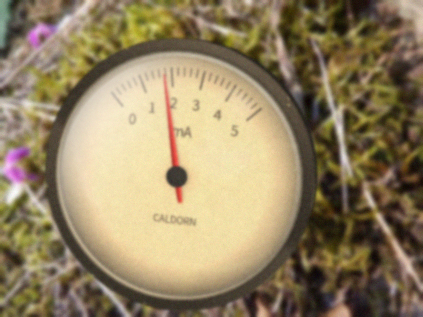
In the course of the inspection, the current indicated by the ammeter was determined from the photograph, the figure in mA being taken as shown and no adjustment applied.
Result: 1.8 mA
